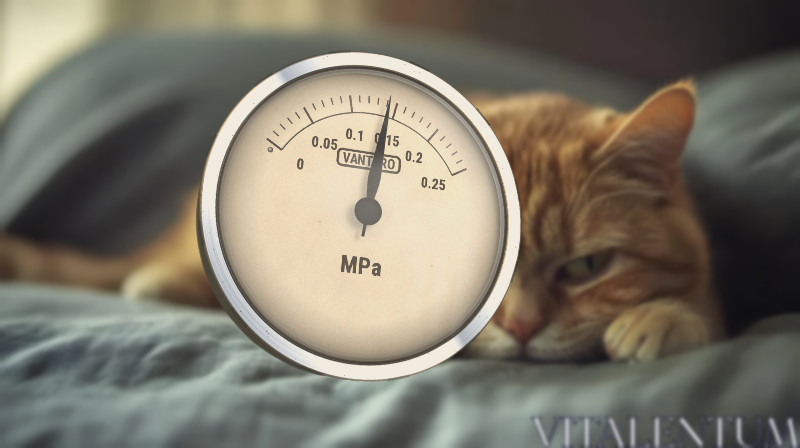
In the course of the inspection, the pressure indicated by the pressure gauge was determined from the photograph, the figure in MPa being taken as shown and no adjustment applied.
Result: 0.14 MPa
